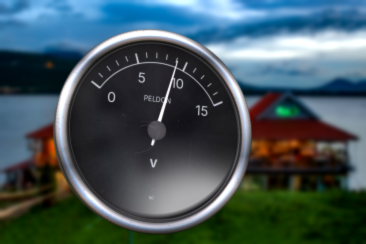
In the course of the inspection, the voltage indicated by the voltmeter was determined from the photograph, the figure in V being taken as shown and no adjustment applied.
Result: 9 V
